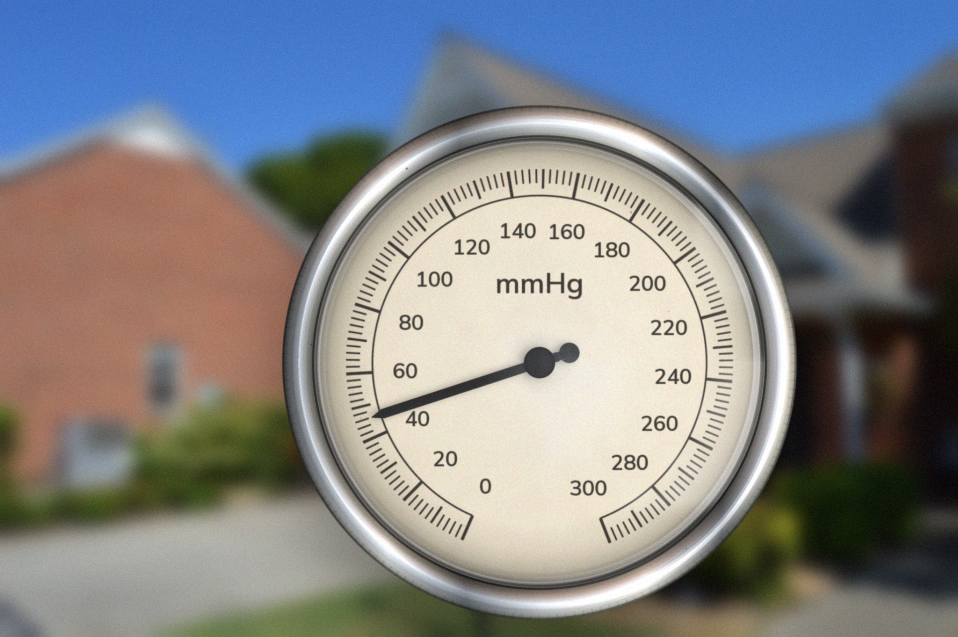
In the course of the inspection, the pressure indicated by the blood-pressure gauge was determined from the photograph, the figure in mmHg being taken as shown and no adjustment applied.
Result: 46 mmHg
